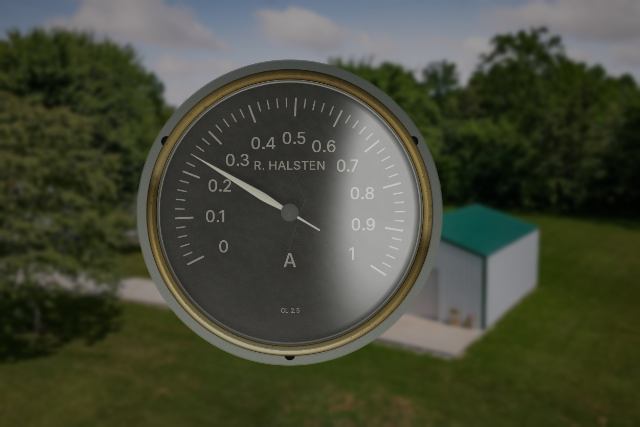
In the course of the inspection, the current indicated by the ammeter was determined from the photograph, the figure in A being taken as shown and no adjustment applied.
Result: 0.24 A
